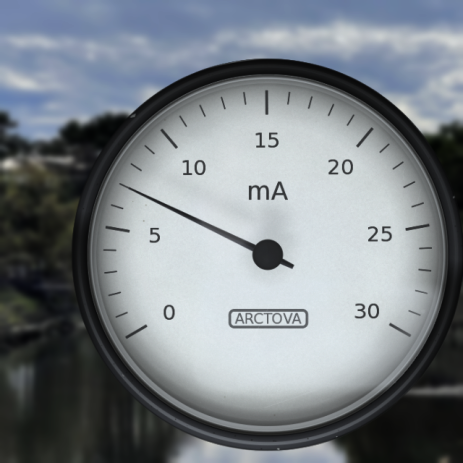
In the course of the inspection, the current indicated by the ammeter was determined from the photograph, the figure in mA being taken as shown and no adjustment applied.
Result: 7 mA
